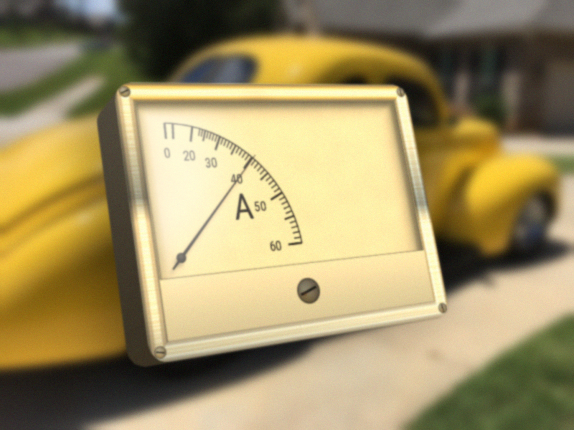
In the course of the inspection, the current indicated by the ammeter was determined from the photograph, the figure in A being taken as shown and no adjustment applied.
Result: 40 A
